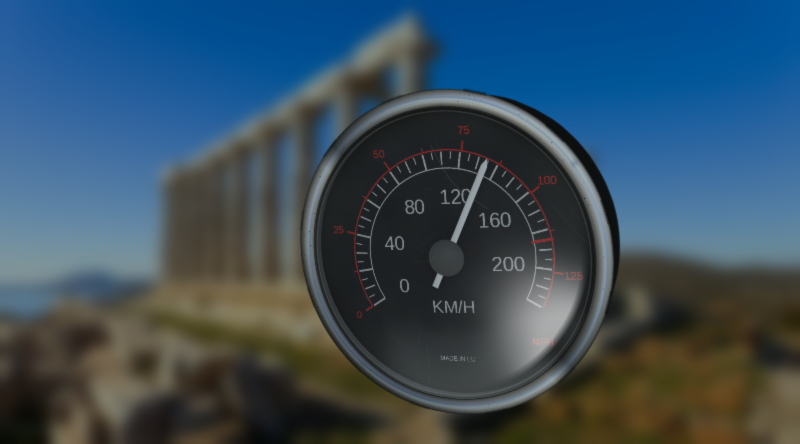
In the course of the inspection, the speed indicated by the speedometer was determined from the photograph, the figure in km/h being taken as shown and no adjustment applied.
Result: 135 km/h
